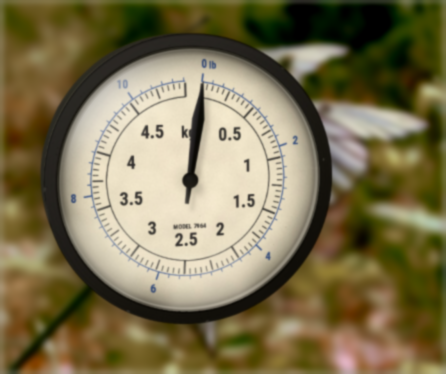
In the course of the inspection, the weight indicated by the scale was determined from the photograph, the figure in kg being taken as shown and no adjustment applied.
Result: 0 kg
